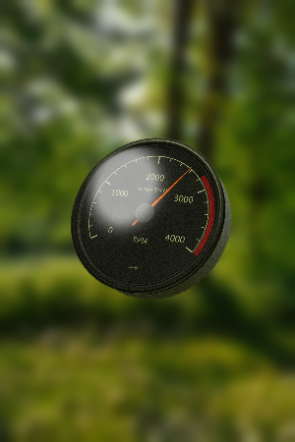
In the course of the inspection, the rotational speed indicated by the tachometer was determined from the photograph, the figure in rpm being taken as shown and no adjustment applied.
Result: 2600 rpm
